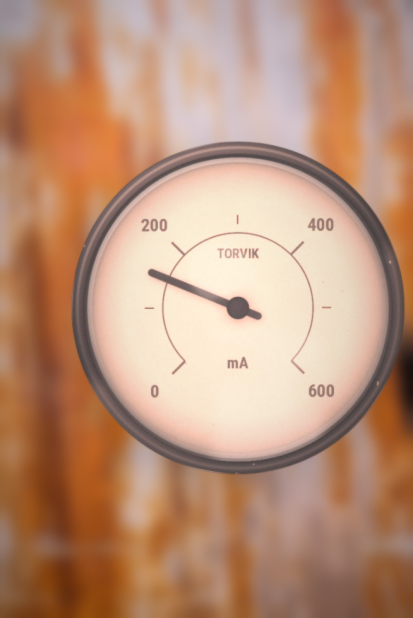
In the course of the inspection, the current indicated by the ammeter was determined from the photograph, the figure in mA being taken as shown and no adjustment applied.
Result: 150 mA
